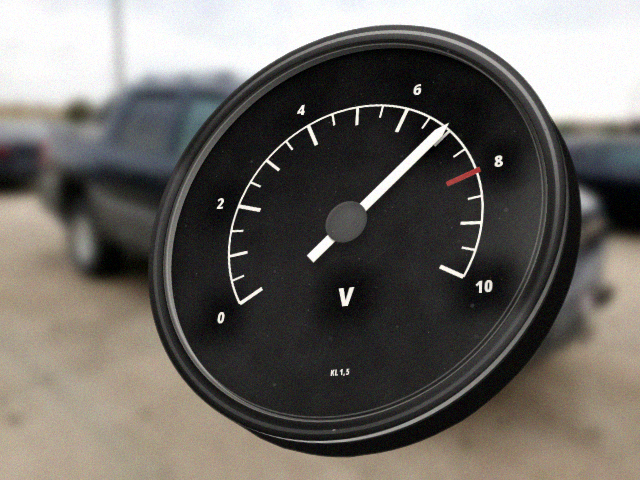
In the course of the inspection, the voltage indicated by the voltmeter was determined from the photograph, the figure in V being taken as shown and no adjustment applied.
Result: 7 V
